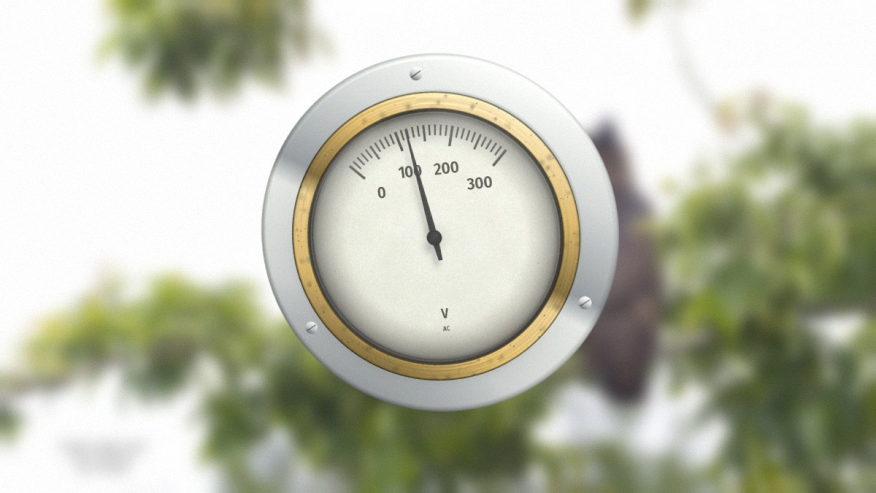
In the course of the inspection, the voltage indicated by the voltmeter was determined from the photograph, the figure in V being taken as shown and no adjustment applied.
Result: 120 V
